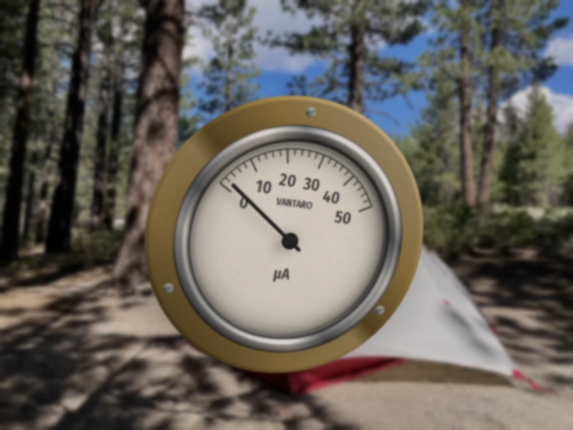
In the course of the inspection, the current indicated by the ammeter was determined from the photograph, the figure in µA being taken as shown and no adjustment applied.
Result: 2 µA
